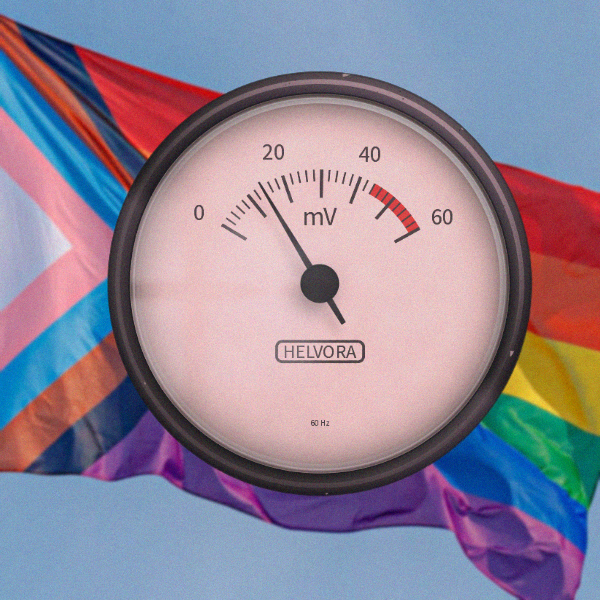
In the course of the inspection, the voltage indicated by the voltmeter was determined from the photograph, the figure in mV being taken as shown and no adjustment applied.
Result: 14 mV
